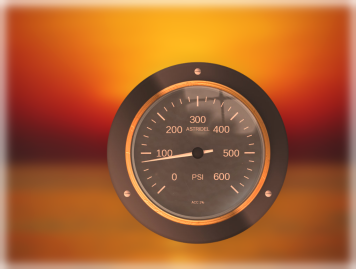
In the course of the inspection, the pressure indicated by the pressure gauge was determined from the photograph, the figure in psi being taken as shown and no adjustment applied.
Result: 80 psi
